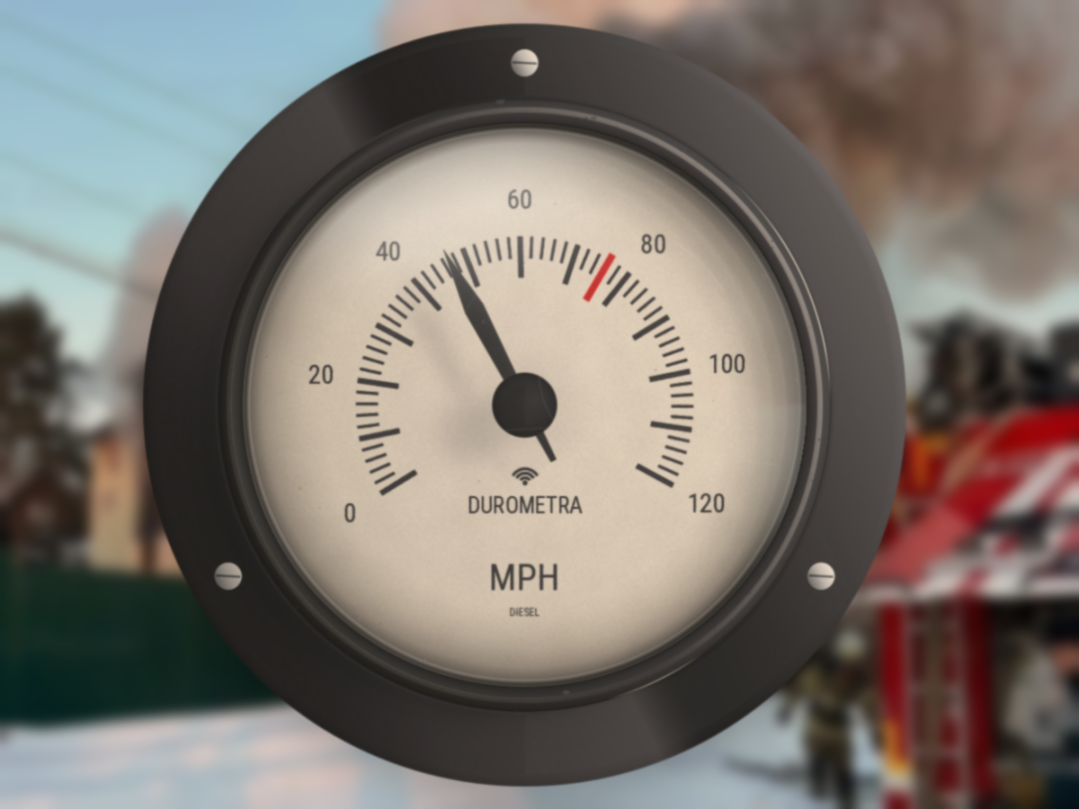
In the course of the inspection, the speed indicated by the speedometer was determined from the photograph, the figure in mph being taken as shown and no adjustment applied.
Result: 47 mph
